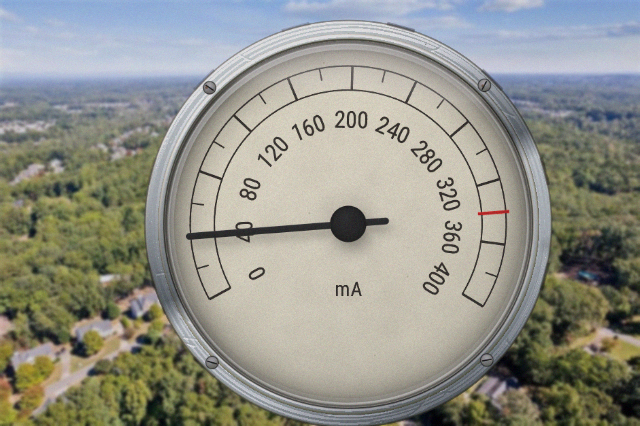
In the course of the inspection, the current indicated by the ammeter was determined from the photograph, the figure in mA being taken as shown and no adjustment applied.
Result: 40 mA
